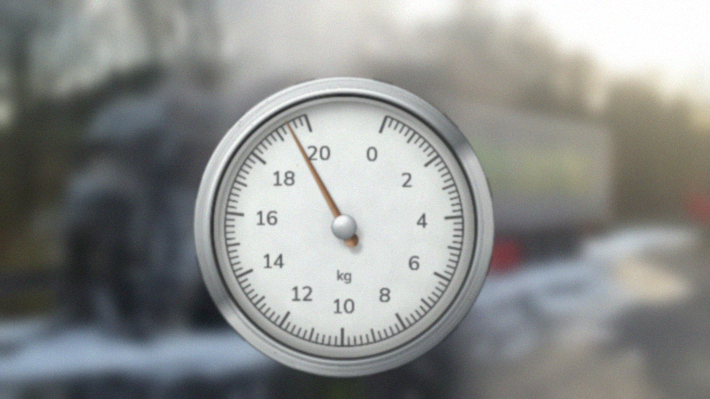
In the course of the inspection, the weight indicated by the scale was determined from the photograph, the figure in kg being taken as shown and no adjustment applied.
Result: 19.4 kg
